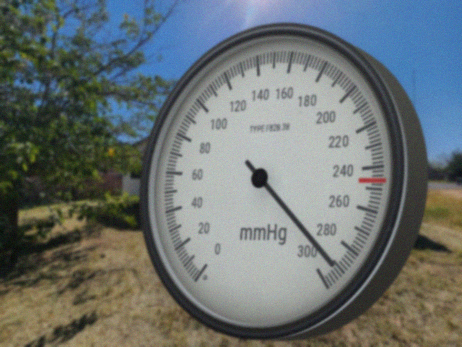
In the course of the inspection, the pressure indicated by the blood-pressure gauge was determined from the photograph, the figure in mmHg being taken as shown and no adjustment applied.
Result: 290 mmHg
